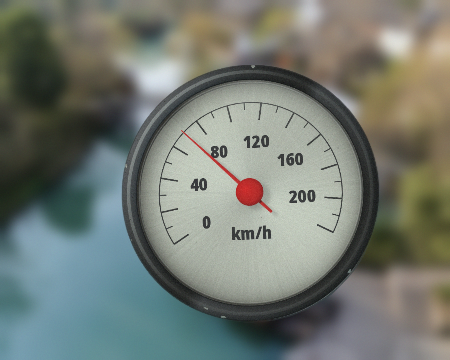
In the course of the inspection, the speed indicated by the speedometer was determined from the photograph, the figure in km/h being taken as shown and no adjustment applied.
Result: 70 km/h
